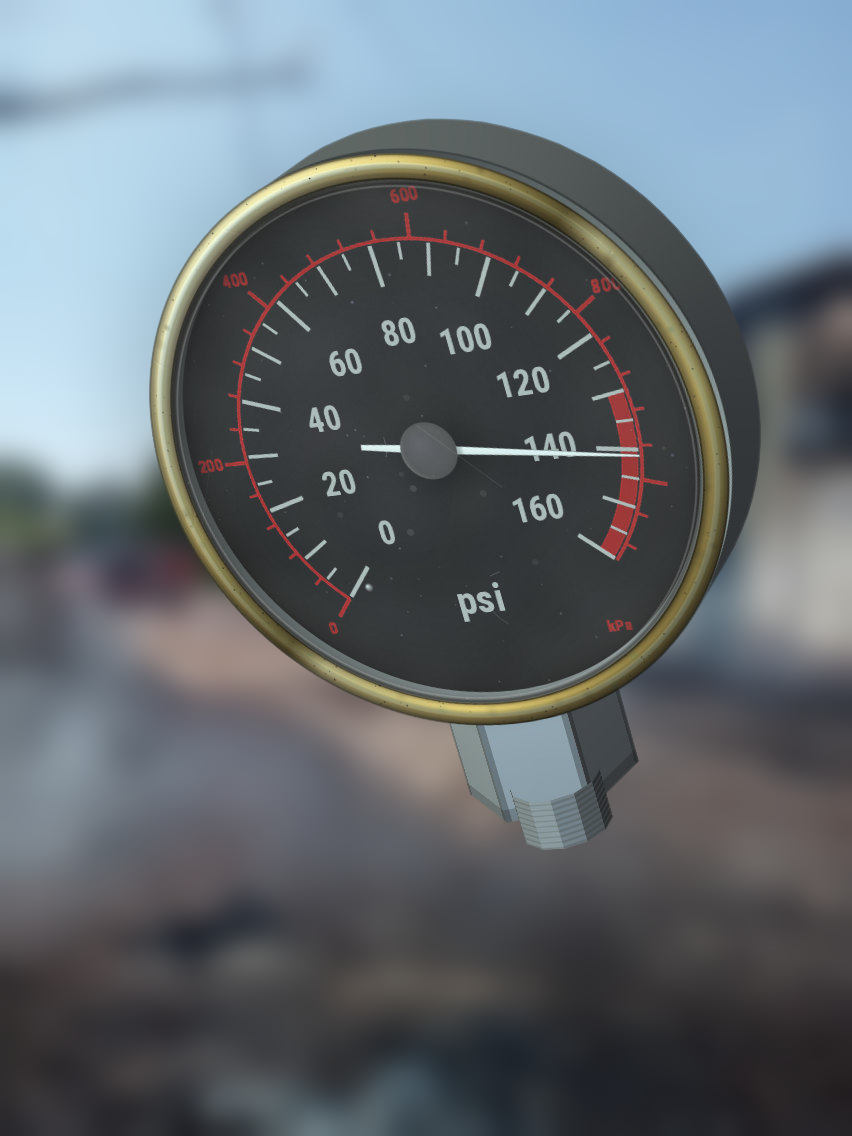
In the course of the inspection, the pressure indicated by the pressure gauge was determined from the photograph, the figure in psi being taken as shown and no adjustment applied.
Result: 140 psi
